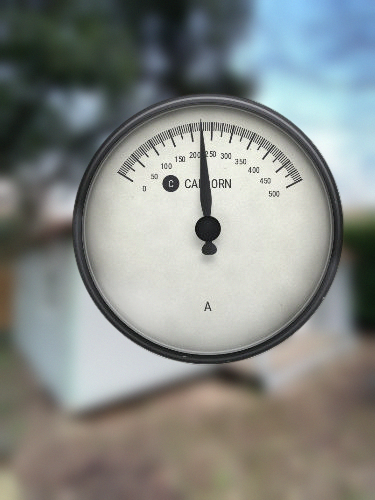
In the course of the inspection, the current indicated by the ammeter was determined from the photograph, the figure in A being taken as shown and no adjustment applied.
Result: 225 A
